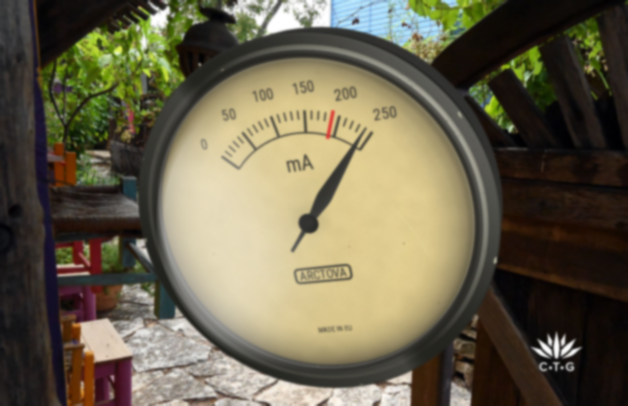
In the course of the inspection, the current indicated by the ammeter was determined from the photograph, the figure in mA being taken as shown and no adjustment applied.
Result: 240 mA
